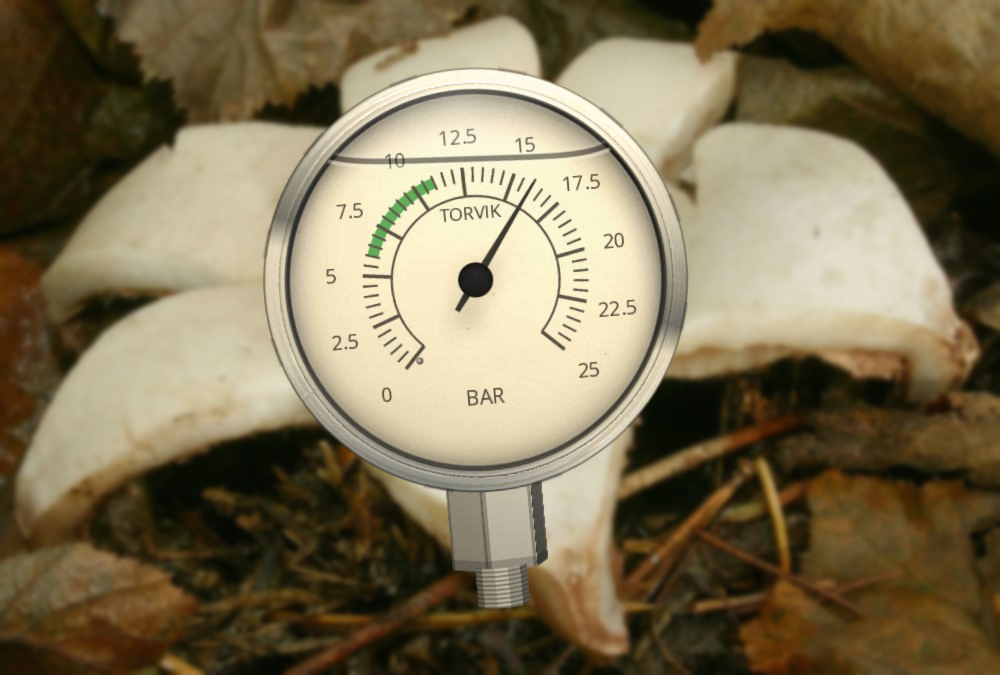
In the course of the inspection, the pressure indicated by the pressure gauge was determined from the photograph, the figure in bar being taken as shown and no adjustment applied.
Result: 16 bar
